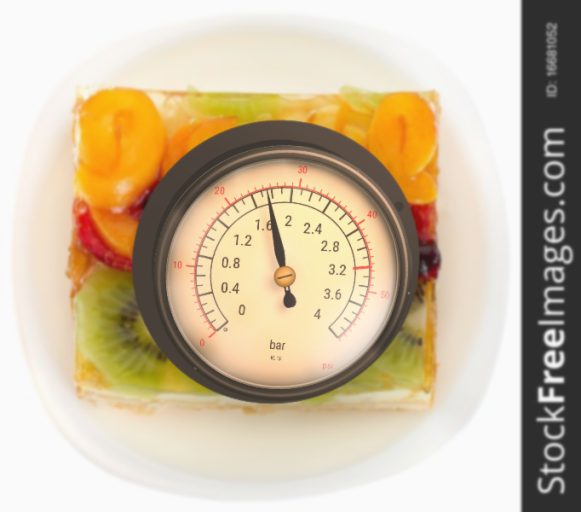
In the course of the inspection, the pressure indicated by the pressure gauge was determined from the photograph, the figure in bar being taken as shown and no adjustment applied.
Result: 1.75 bar
